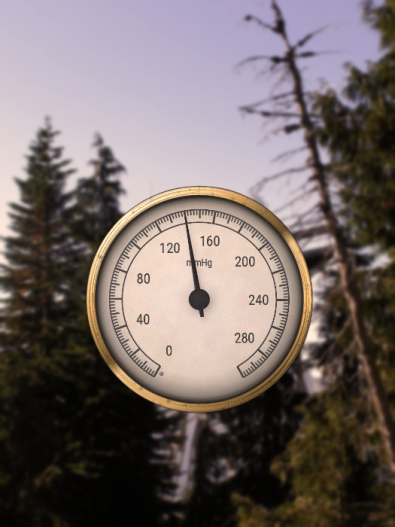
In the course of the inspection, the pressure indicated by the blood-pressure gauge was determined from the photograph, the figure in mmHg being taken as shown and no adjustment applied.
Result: 140 mmHg
